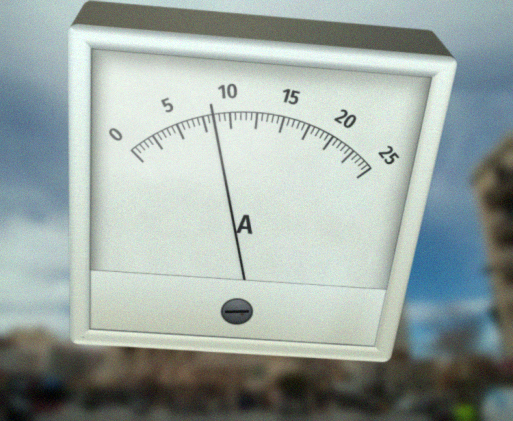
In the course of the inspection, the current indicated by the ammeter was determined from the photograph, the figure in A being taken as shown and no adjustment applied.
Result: 8.5 A
